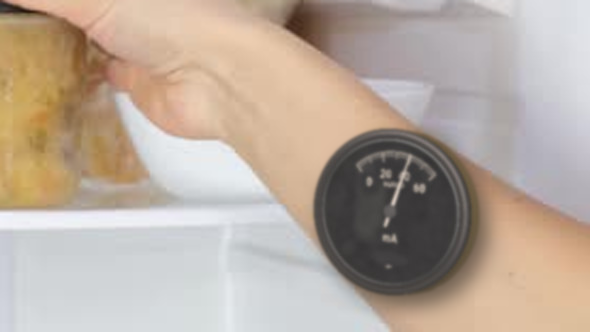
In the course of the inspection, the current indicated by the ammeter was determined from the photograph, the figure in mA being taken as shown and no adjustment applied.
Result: 40 mA
